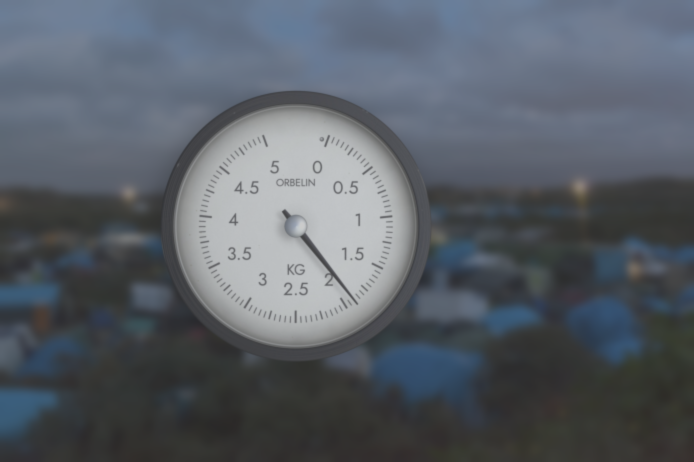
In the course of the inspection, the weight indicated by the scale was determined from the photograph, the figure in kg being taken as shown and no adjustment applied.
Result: 1.9 kg
